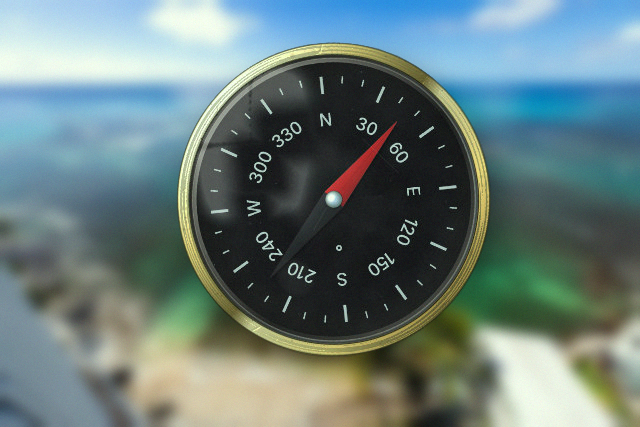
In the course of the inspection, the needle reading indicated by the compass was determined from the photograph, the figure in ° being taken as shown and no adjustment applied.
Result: 45 °
